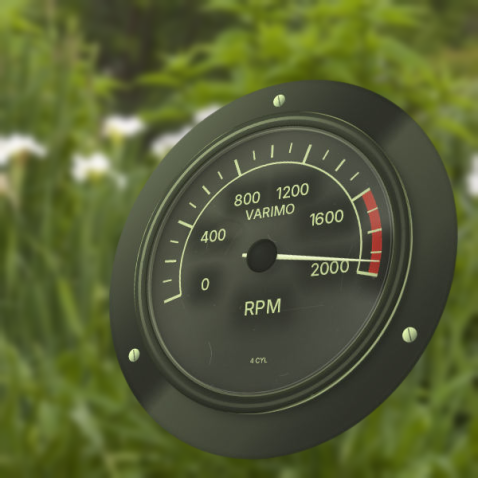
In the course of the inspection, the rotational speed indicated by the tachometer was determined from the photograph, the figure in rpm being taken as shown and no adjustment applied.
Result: 1950 rpm
